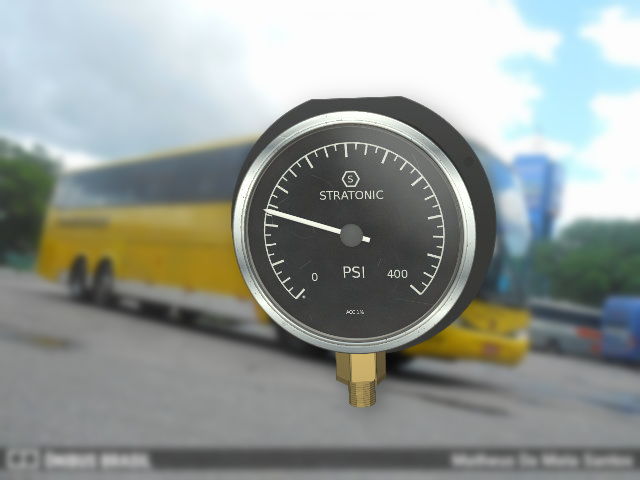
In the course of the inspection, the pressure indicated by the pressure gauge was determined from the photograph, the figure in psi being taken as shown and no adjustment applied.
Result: 95 psi
